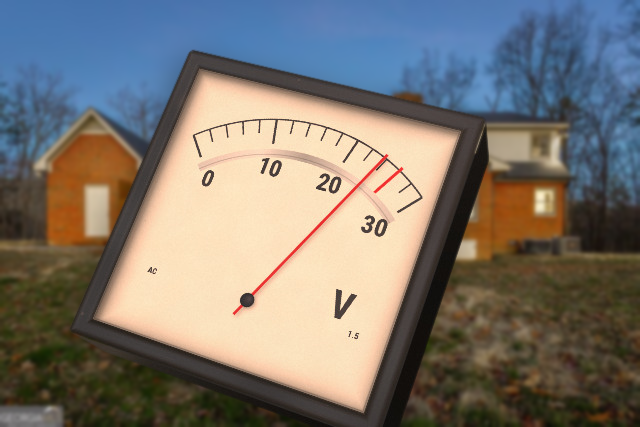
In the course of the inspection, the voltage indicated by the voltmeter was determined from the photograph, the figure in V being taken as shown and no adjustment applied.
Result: 24 V
